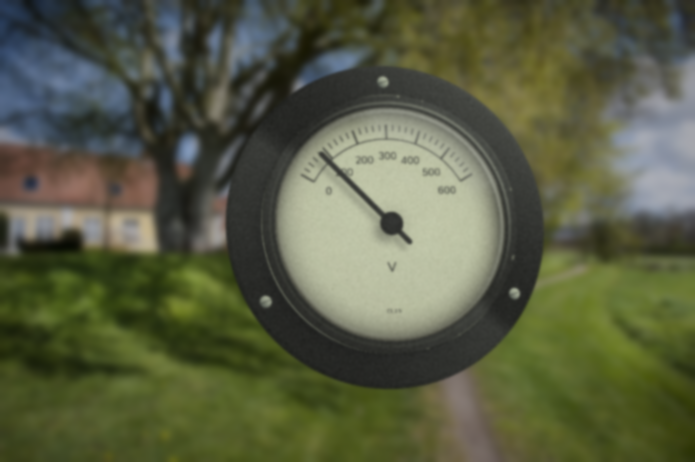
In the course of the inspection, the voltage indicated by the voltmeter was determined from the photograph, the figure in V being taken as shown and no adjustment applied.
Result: 80 V
